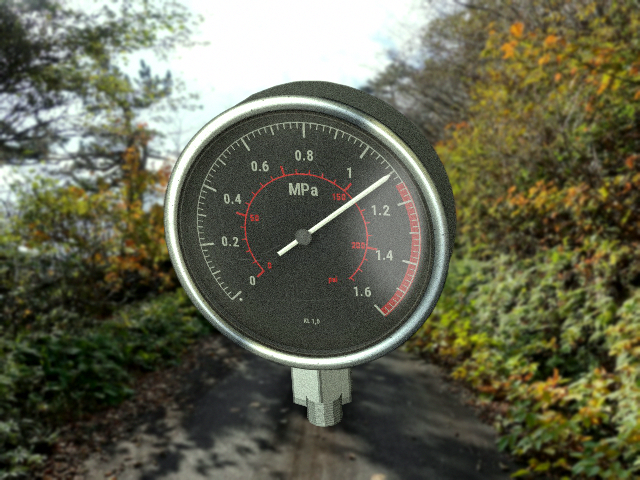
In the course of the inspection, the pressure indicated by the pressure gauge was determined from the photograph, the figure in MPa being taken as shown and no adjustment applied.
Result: 1.1 MPa
